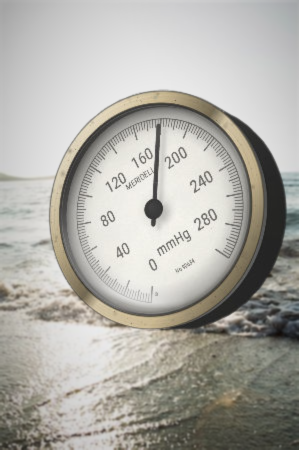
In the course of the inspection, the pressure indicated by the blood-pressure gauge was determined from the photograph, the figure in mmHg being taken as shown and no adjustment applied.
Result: 180 mmHg
